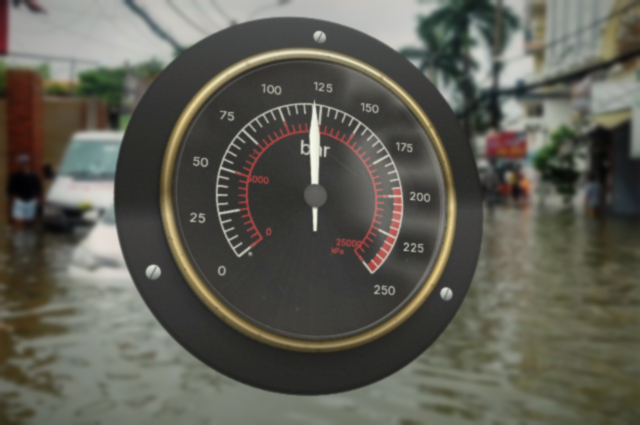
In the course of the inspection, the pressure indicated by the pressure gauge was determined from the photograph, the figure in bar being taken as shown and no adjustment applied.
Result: 120 bar
